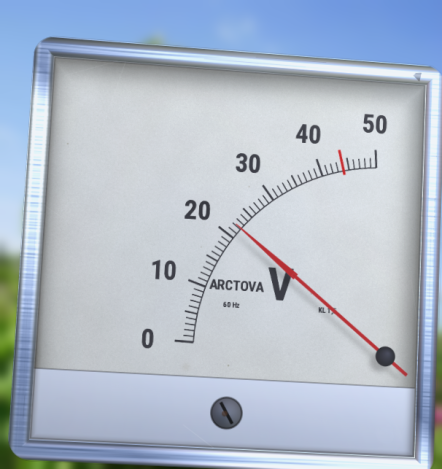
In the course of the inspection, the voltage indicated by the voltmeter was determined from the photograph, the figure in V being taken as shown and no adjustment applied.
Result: 22 V
